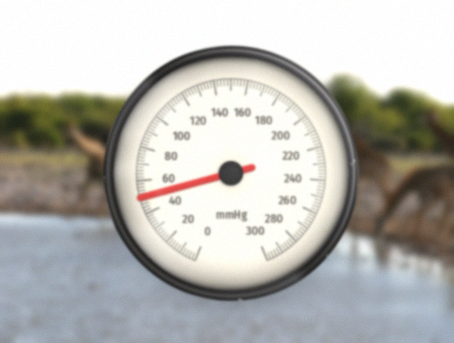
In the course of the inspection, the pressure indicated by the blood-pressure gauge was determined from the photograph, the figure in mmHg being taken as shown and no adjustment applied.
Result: 50 mmHg
